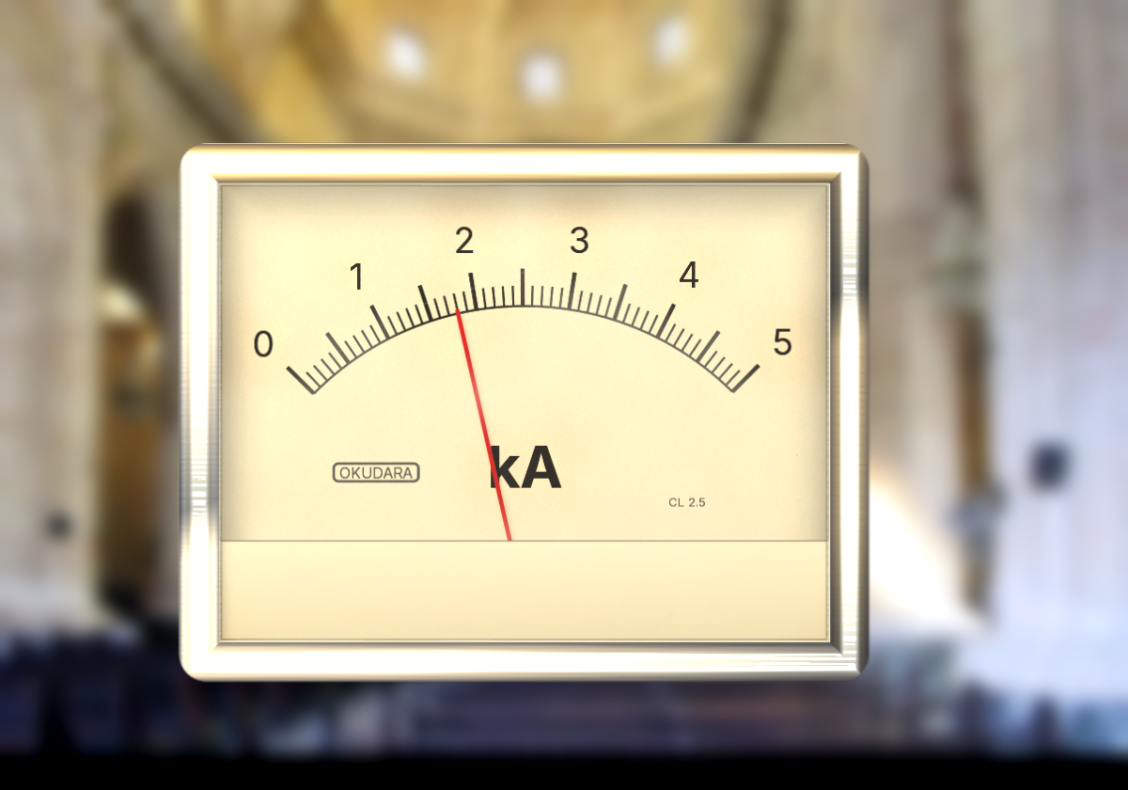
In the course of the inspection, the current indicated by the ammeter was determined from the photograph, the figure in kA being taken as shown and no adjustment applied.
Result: 1.8 kA
